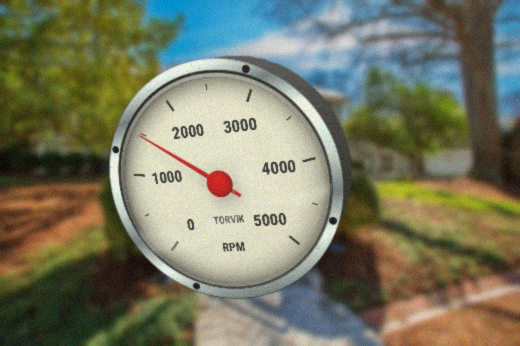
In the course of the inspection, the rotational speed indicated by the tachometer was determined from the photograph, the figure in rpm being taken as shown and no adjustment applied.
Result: 1500 rpm
